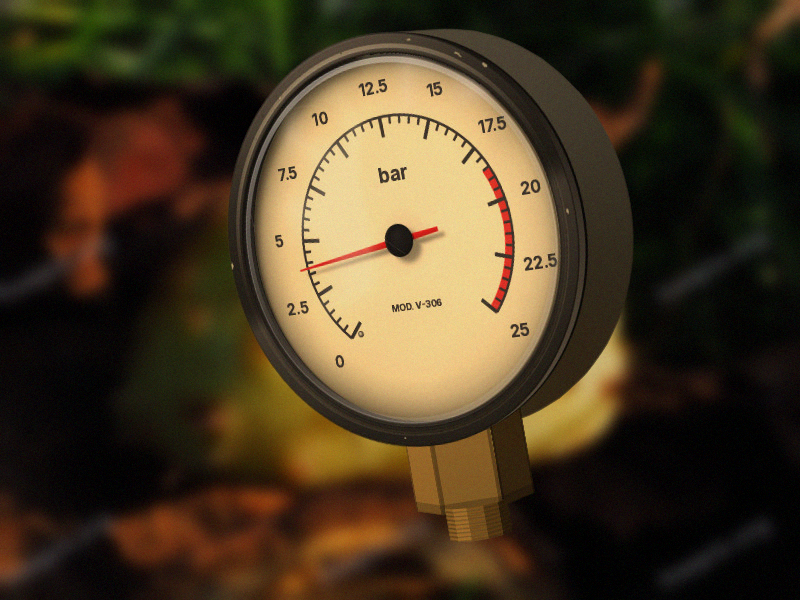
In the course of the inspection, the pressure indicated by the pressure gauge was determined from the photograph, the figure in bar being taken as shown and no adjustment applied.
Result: 3.75 bar
